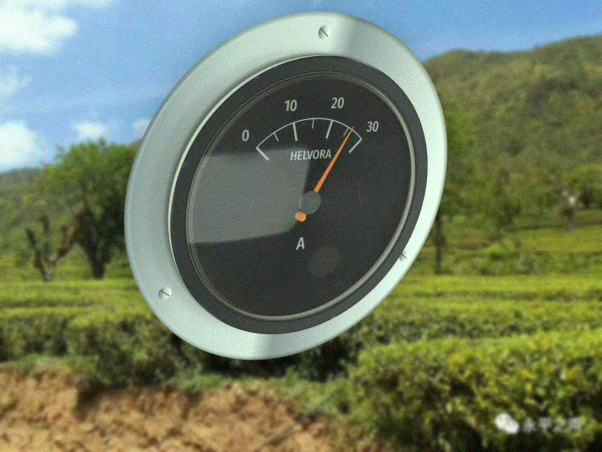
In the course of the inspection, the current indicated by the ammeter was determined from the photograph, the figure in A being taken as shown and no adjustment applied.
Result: 25 A
